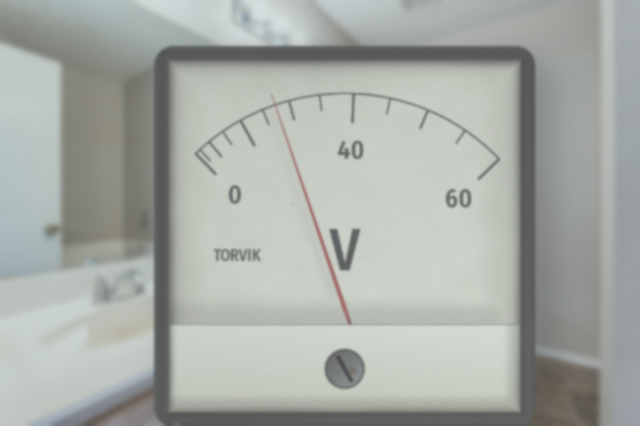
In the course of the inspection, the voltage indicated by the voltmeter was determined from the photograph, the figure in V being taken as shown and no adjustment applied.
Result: 27.5 V
